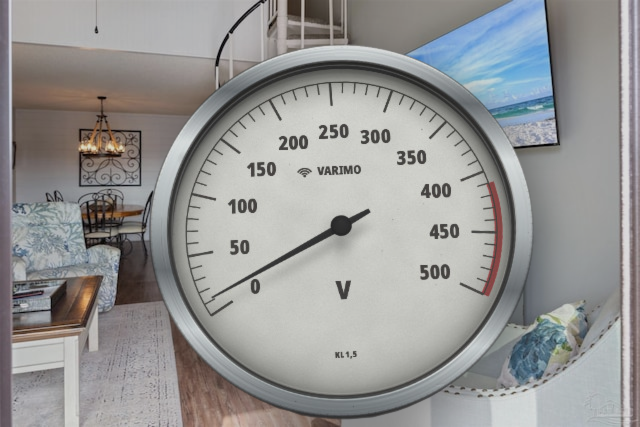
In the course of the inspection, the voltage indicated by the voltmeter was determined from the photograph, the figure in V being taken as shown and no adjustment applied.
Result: 10 V
